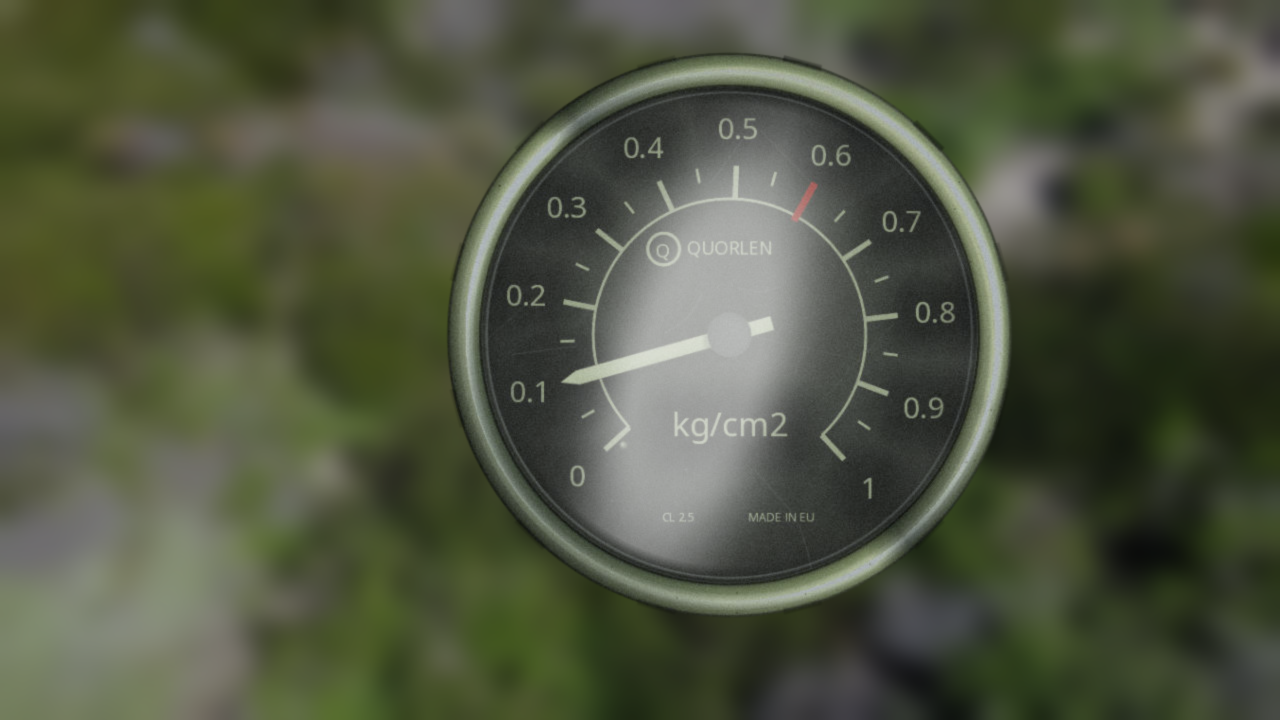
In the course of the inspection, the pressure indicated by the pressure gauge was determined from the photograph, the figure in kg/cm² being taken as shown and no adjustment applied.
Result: 0.1 kg/cm²
